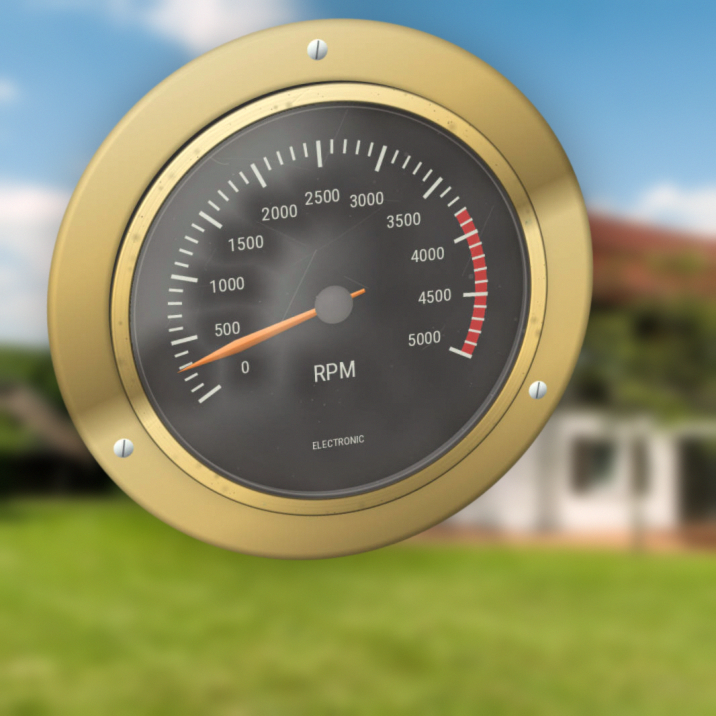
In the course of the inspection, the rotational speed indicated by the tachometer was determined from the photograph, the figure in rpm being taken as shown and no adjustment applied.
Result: 300 rpm
